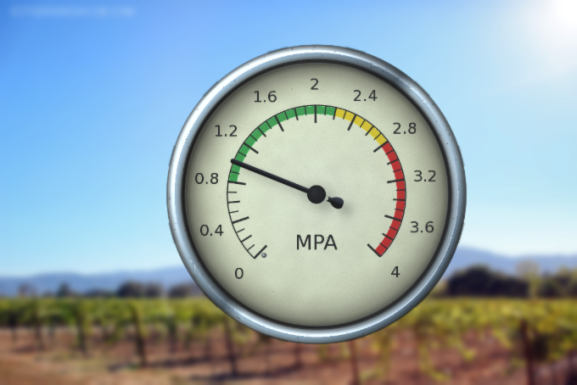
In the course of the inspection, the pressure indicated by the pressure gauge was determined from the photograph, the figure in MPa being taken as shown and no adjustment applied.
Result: 1 MPa
